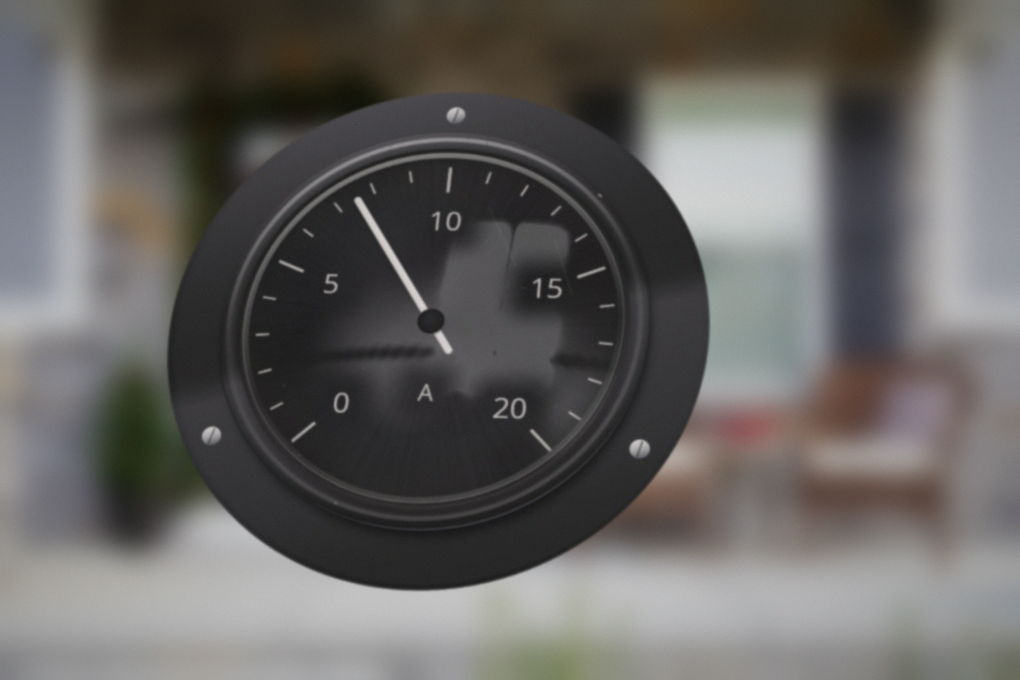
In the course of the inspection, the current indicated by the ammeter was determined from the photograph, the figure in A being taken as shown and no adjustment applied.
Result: 7.5 A
